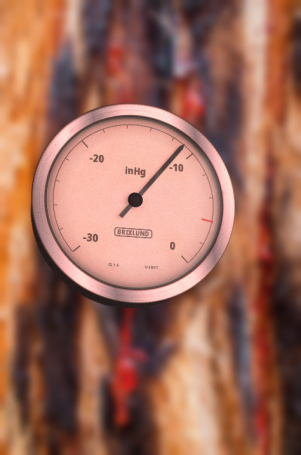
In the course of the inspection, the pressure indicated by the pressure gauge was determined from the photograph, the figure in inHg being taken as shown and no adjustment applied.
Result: -11 inHg
